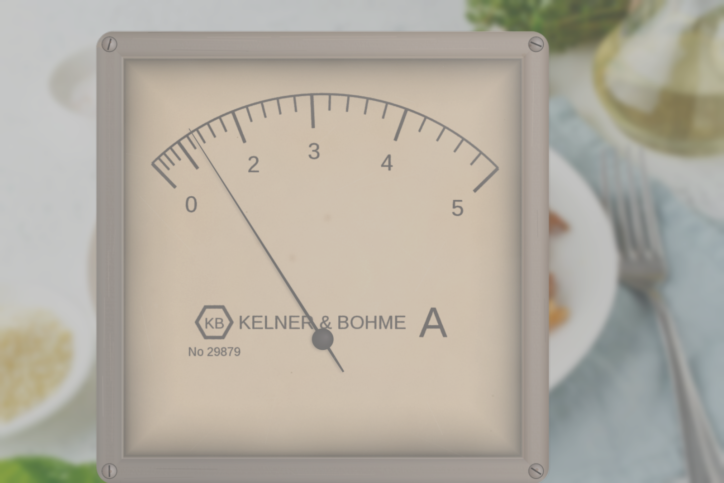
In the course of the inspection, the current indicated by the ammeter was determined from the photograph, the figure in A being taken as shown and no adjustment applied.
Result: 1.3 A
